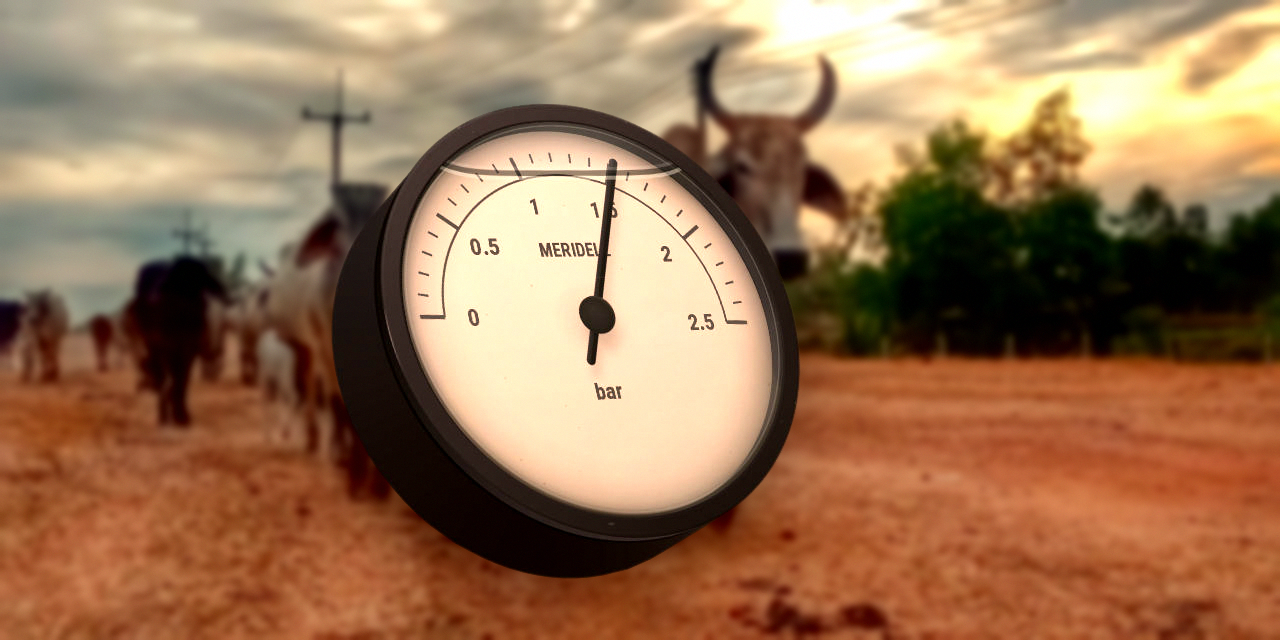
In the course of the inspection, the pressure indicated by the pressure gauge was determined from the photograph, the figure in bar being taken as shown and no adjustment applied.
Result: 1.5 bar
